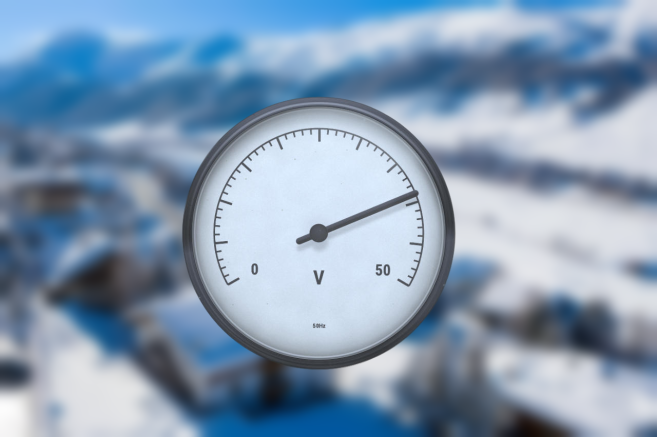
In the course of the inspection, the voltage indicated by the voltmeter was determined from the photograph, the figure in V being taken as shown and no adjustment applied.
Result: 39 V
